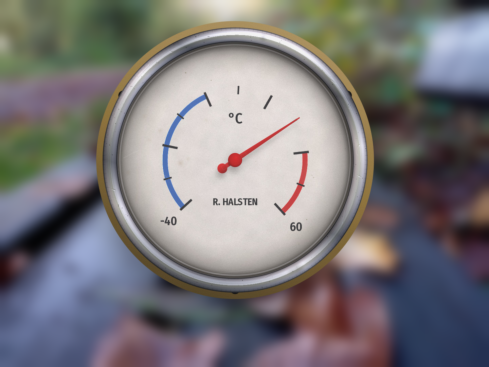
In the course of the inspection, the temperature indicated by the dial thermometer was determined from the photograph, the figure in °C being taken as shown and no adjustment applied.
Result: 30 °C
